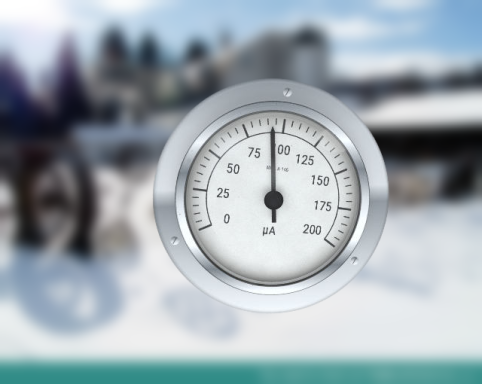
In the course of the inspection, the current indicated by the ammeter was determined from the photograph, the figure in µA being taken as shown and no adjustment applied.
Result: 92.5 µA
